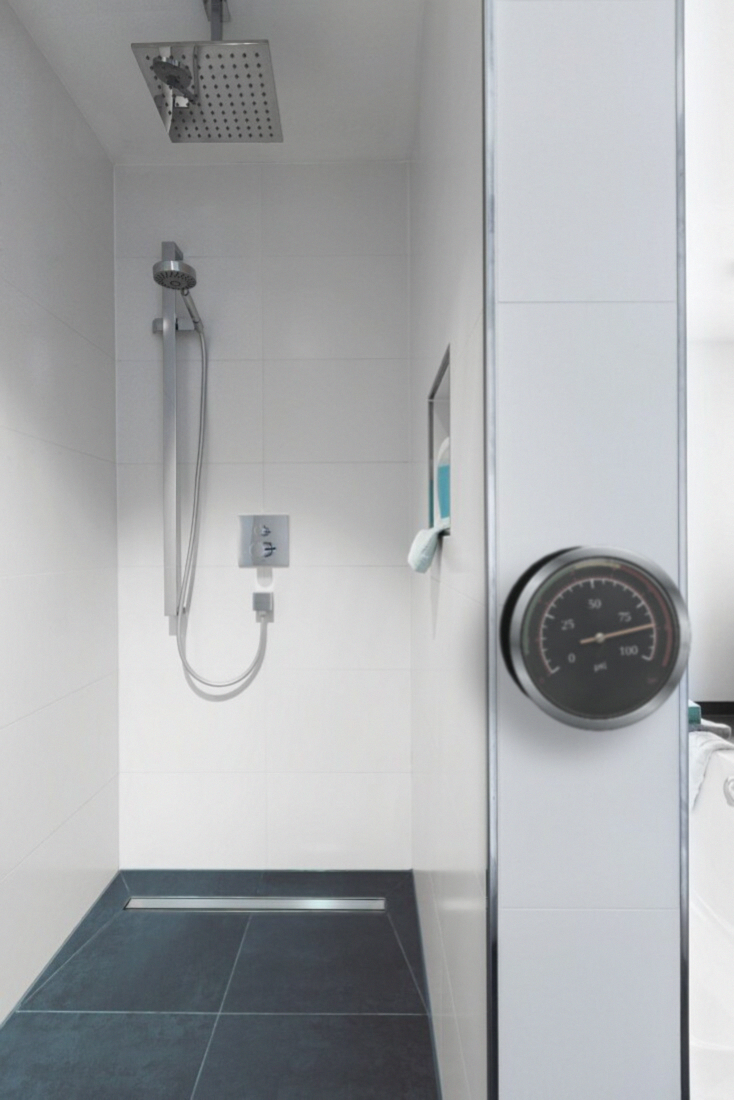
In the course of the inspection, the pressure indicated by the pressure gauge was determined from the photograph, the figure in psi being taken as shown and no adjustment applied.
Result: 85 psi
